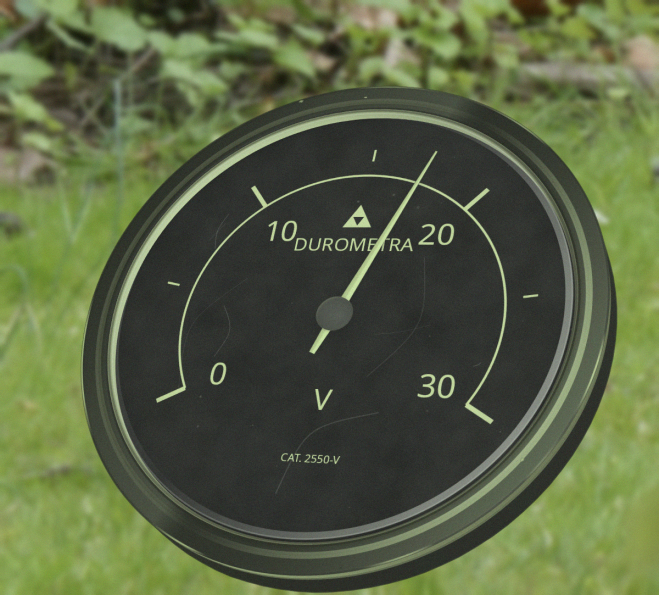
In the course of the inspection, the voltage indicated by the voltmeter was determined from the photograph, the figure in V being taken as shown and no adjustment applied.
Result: 17.5 V
